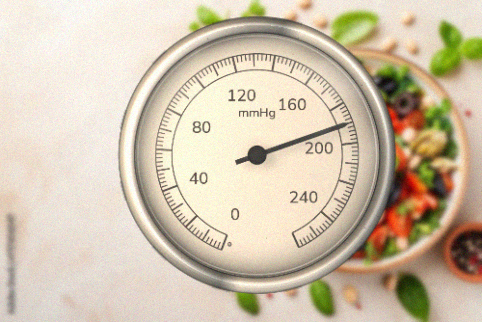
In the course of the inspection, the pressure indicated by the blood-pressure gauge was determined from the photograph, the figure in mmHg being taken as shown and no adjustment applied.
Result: 190 mmHg
